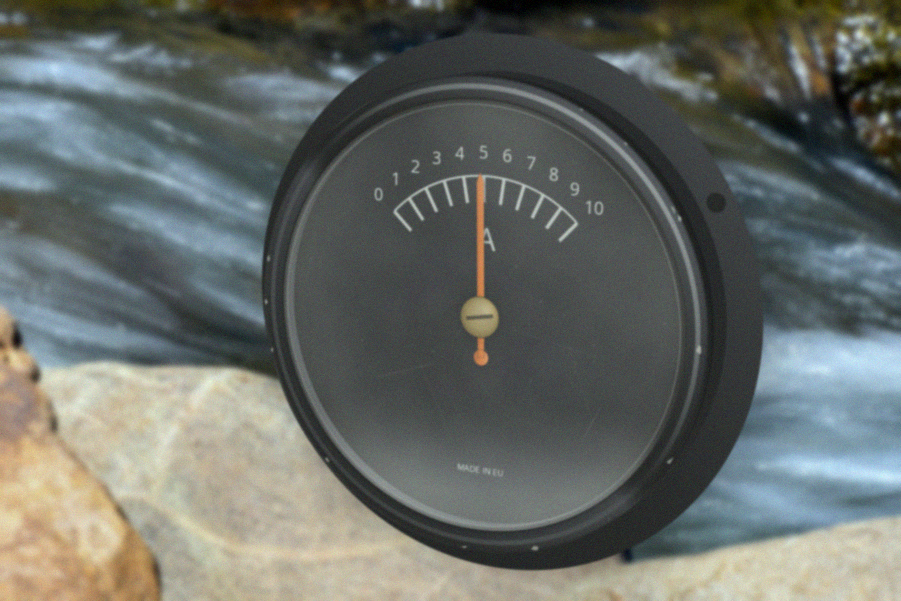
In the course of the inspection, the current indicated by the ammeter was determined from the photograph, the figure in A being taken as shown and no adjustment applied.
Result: 5 A
